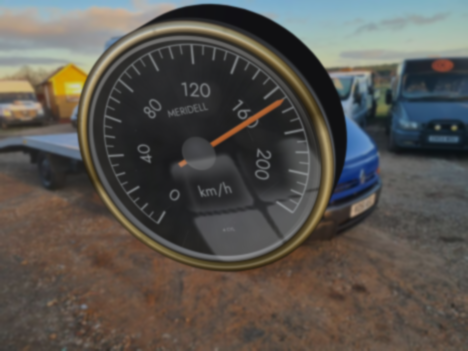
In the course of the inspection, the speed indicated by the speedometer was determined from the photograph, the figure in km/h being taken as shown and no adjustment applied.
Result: 165 km/h
